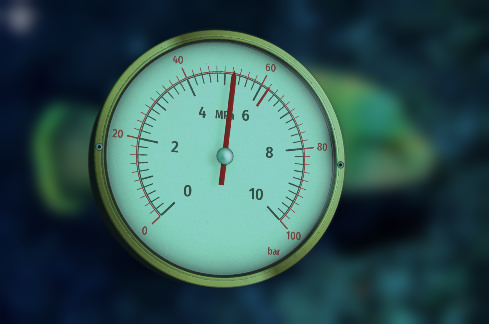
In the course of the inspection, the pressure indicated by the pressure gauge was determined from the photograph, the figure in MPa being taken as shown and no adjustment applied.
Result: 5.2 MPa
